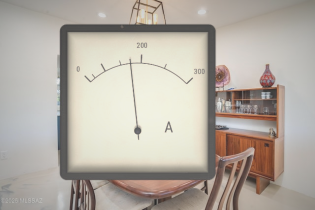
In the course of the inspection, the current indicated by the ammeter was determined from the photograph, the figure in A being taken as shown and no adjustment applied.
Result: 175 A
